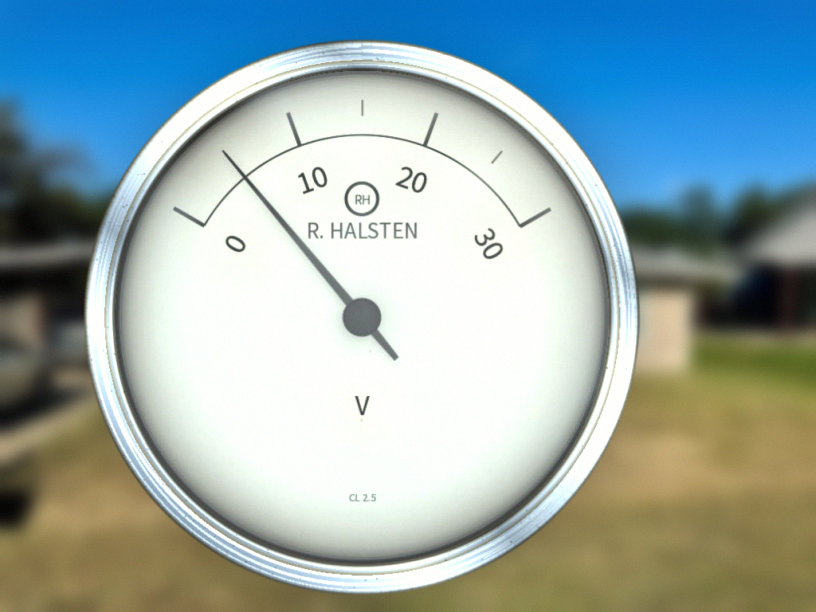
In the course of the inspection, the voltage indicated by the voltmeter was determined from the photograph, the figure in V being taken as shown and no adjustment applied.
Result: 5 V
